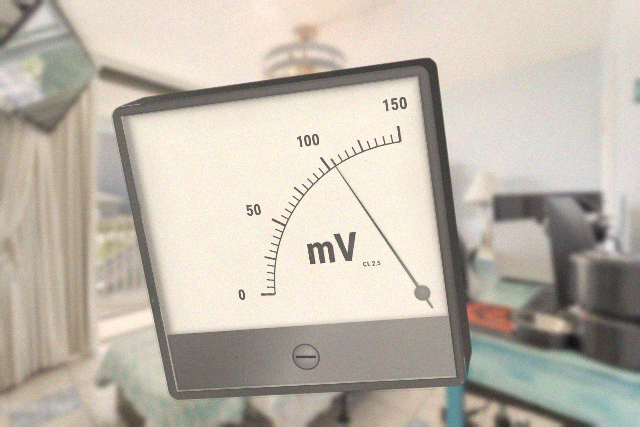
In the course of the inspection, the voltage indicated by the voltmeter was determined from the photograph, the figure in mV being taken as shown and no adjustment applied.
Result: 105 mV
